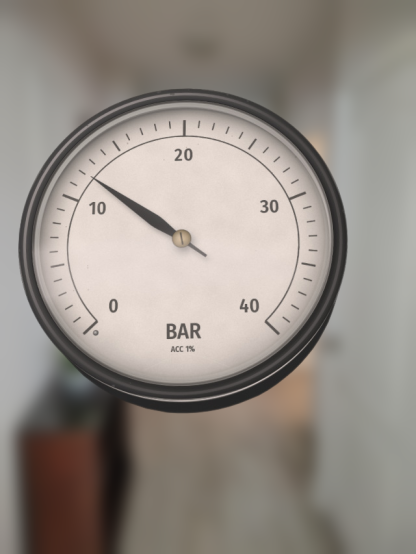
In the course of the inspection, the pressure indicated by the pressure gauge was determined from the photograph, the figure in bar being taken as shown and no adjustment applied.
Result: 12 bar
